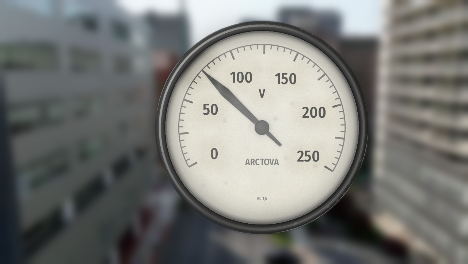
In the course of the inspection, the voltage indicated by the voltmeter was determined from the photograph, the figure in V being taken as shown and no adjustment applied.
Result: 75 V
